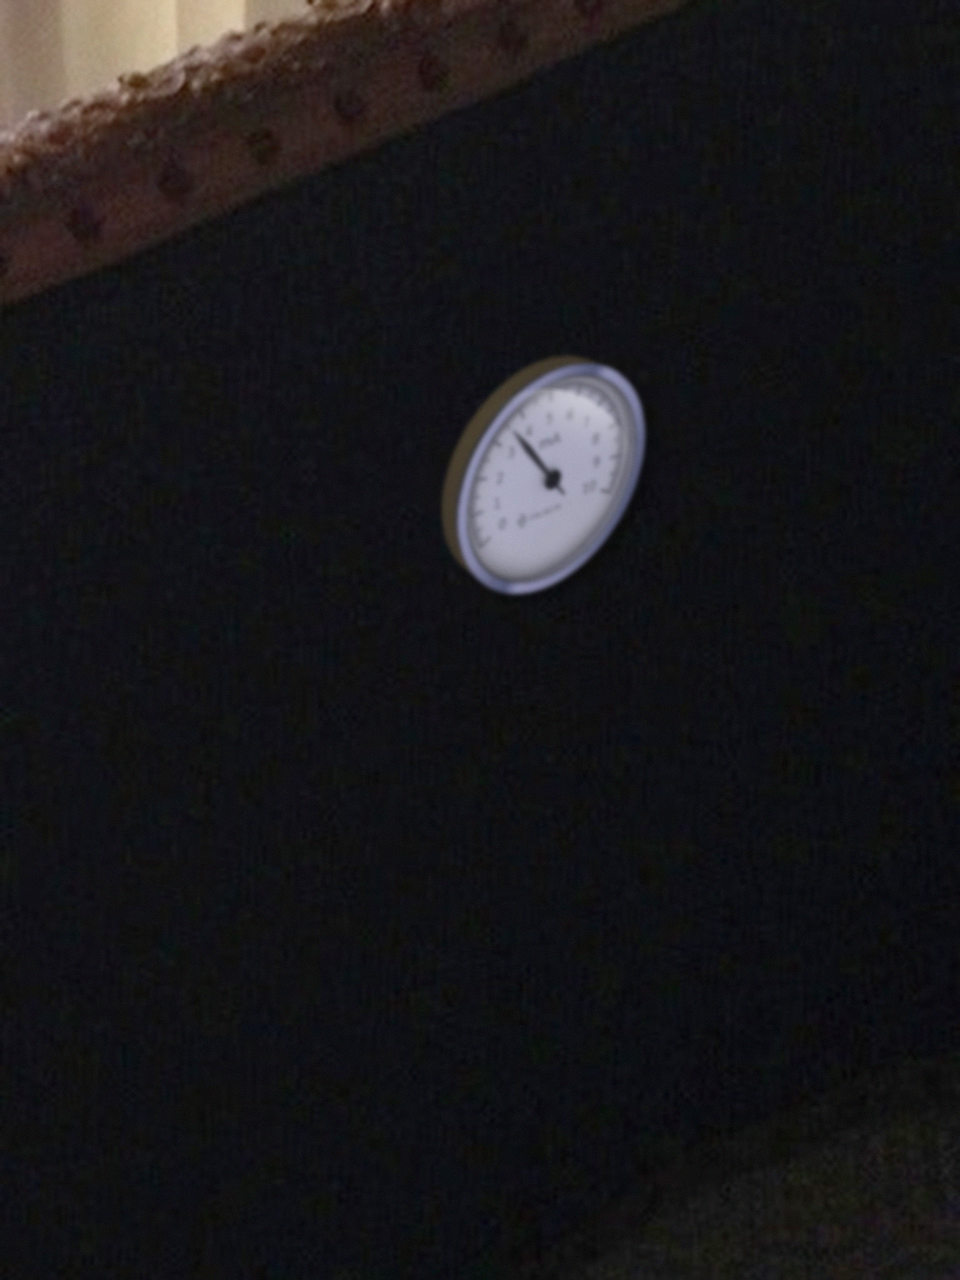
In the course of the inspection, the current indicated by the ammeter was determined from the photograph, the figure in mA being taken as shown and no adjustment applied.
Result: 3.5 mA
